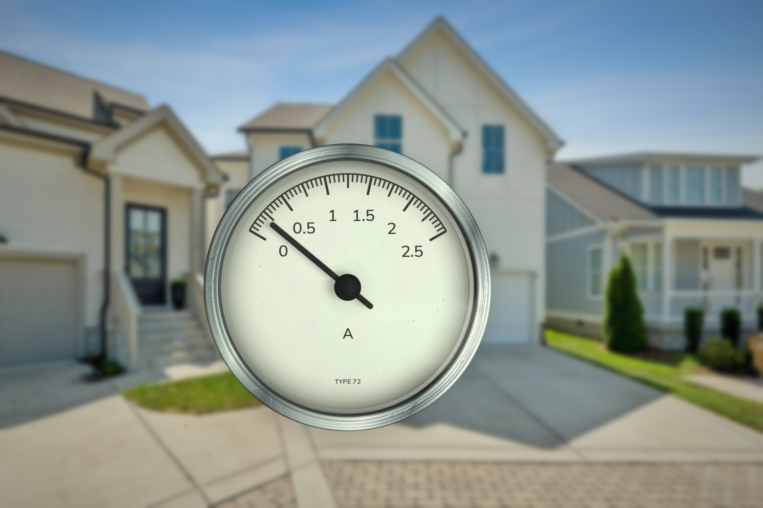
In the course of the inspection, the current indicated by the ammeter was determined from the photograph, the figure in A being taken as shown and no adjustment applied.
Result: 0.2 A
